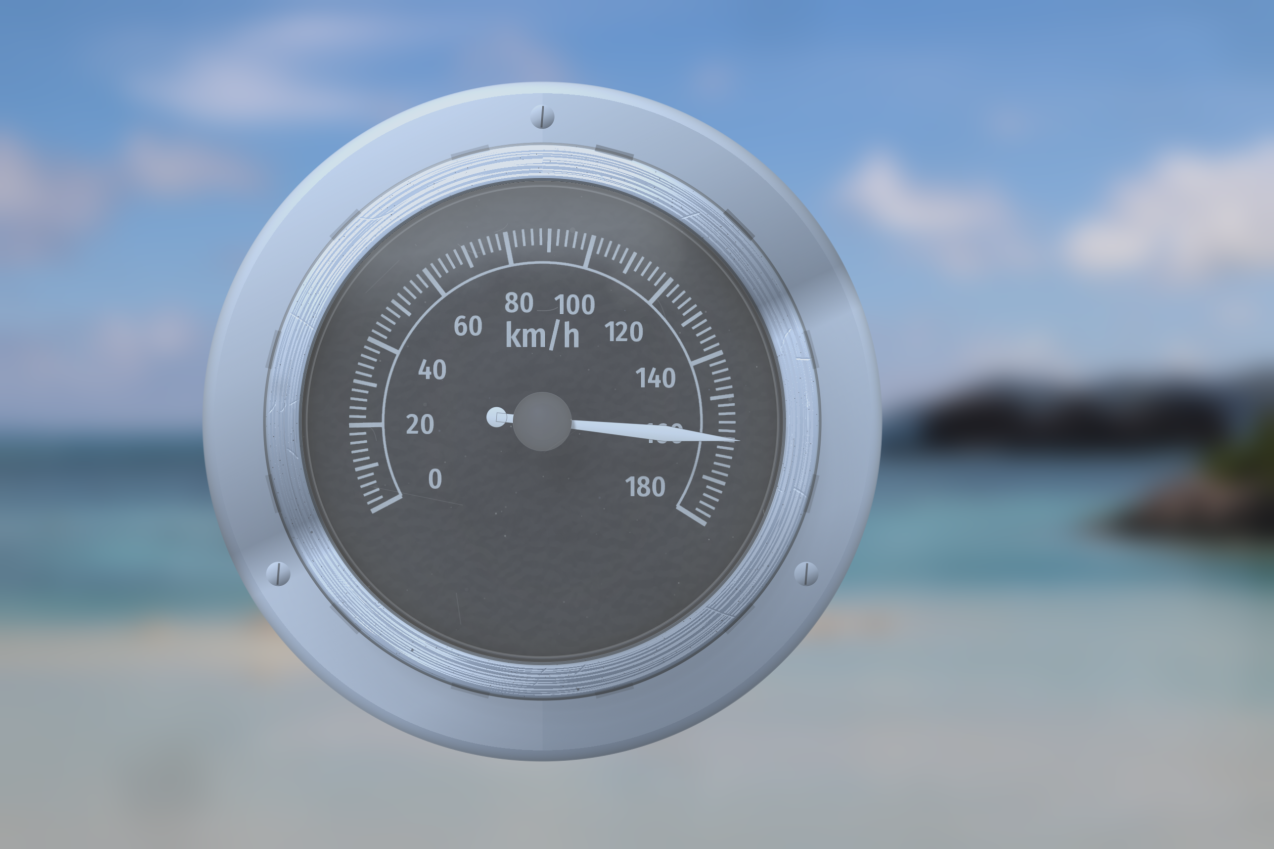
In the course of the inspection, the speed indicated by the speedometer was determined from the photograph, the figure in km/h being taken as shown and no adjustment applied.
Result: 160 km/h
